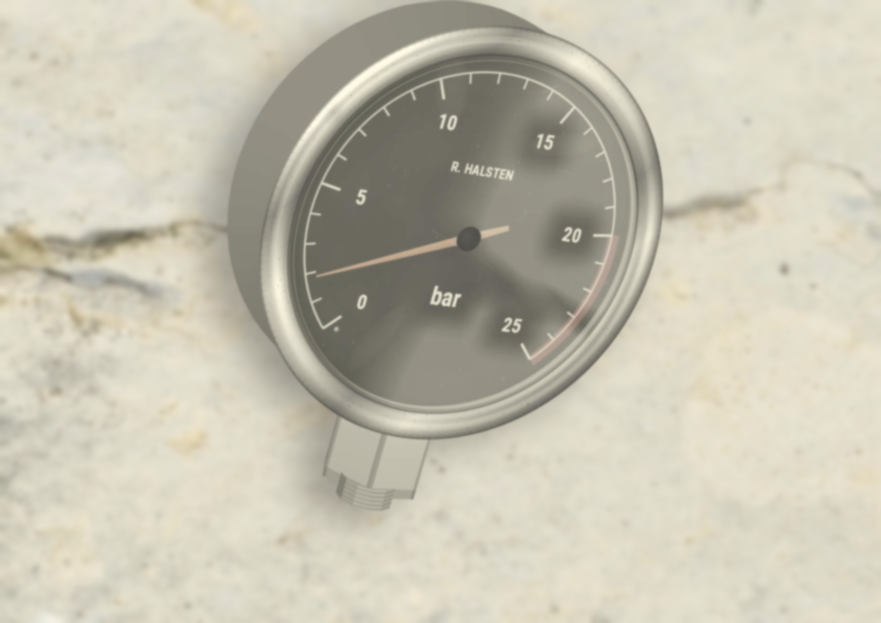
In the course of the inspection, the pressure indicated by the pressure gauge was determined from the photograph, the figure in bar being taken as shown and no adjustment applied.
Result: 2 bar
